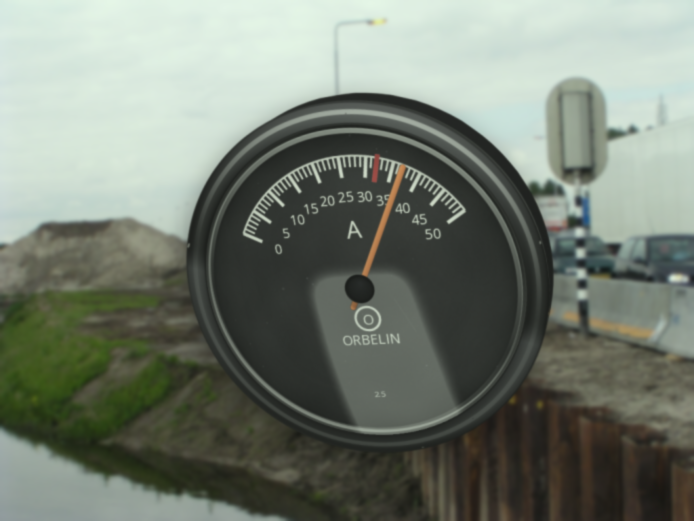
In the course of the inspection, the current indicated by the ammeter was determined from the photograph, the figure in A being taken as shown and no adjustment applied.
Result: 37 A
